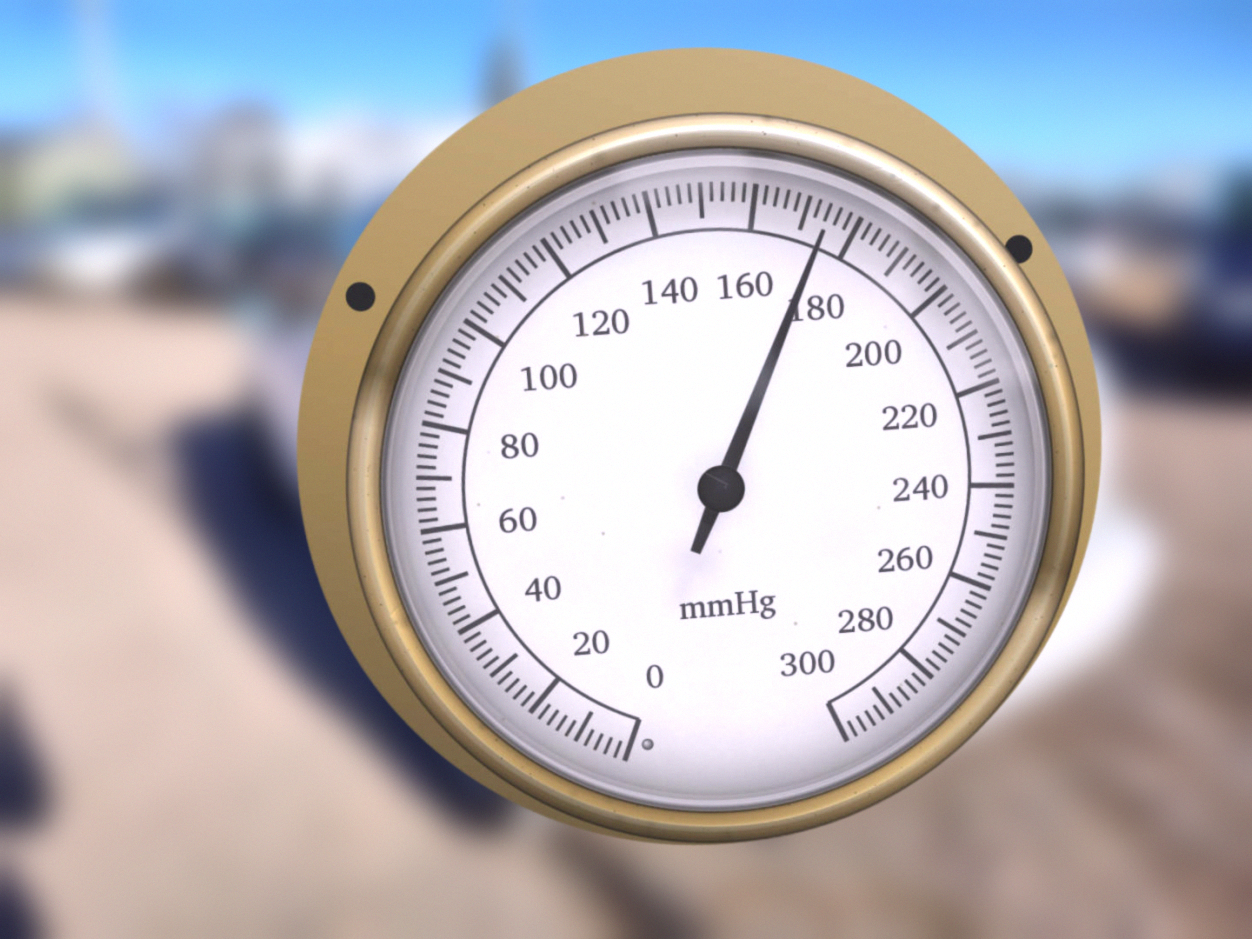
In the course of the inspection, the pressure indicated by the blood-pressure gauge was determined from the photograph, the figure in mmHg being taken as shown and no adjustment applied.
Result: 174 mmHg
